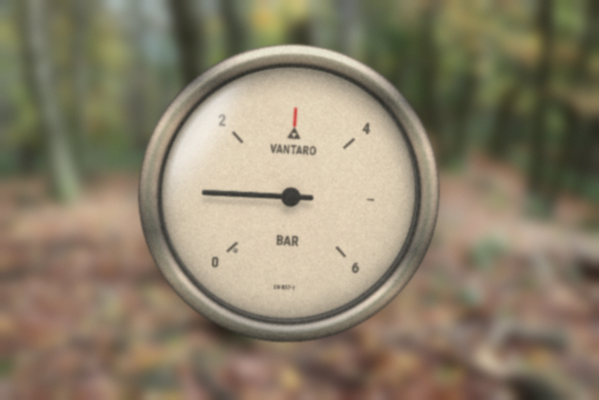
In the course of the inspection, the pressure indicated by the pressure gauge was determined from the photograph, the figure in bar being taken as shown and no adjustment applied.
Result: 1 bar
